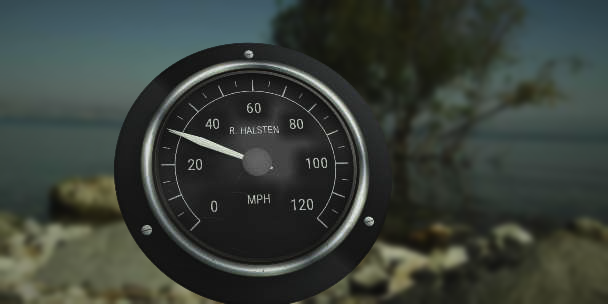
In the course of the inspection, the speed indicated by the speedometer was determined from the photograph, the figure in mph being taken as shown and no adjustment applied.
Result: 30 mph
